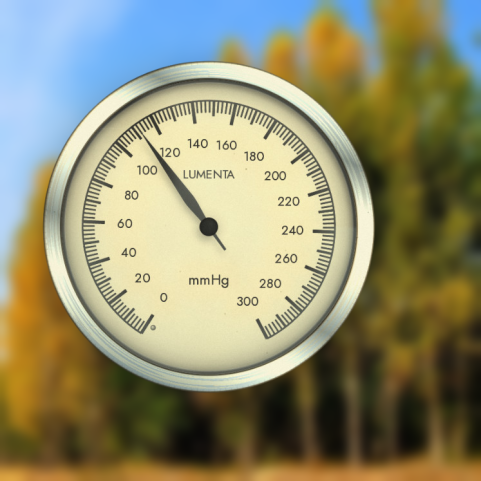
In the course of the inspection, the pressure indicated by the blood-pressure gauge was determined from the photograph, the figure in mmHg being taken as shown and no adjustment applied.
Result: 112 mmHg
